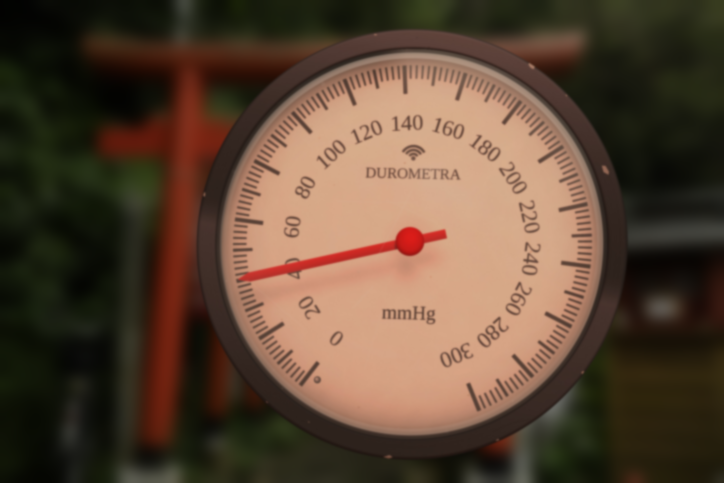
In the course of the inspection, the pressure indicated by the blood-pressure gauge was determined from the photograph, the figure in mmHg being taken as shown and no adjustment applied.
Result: 40 mmHg
